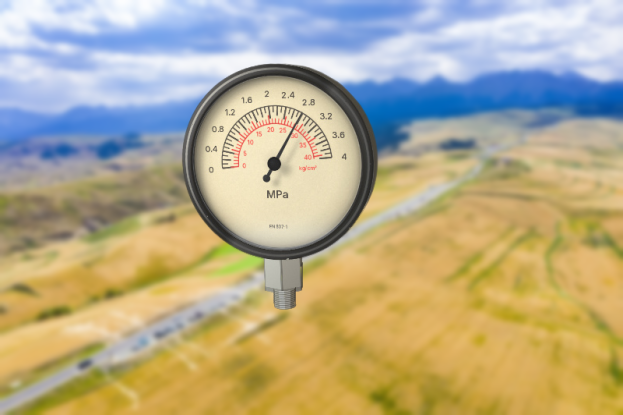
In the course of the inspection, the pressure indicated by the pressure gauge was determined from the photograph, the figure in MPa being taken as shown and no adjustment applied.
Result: 2.8 MPa
